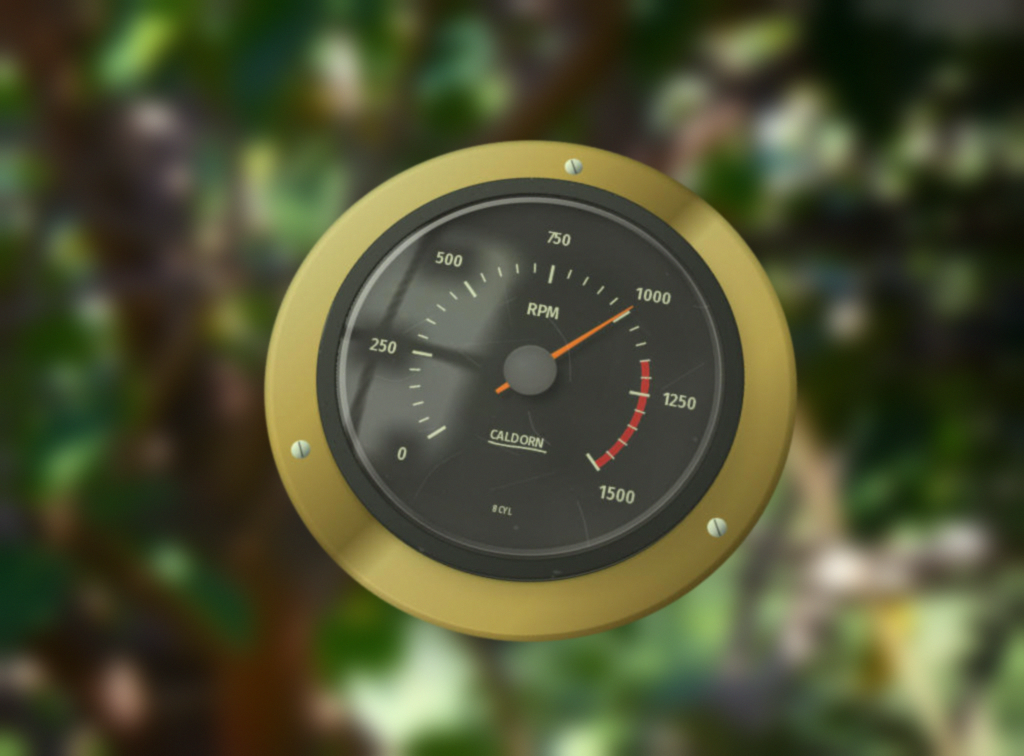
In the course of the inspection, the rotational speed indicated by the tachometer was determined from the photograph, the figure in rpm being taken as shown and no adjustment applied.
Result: 1000 rpm
